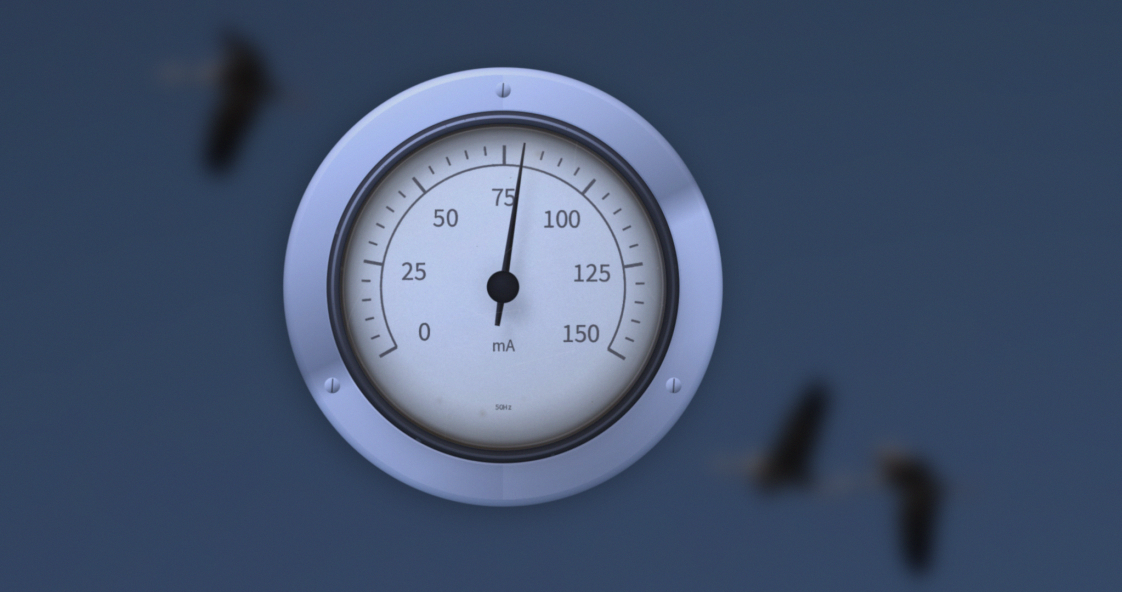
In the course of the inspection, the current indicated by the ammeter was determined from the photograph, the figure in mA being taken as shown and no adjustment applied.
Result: 80 mA
